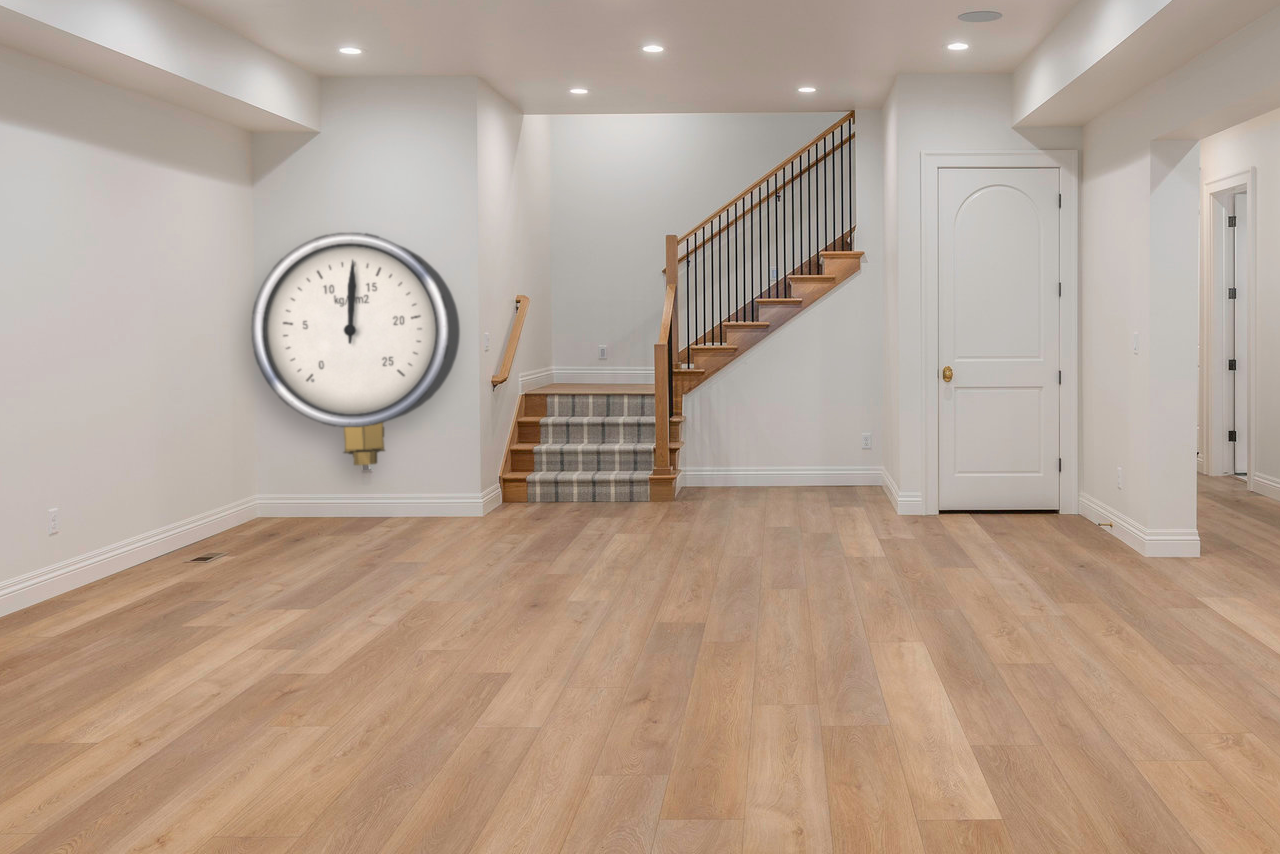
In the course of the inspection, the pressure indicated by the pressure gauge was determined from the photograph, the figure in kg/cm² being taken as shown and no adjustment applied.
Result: 13 kg/cm²
